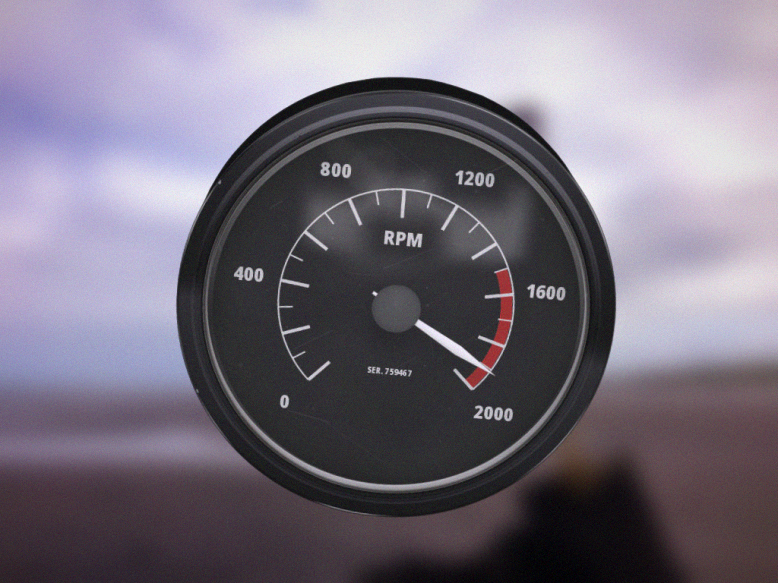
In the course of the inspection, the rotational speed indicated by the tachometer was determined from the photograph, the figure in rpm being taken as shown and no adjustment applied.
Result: 1900 rpm
